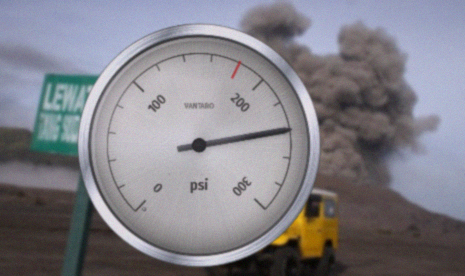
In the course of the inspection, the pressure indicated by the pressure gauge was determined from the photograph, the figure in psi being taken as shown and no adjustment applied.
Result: 240 psi
